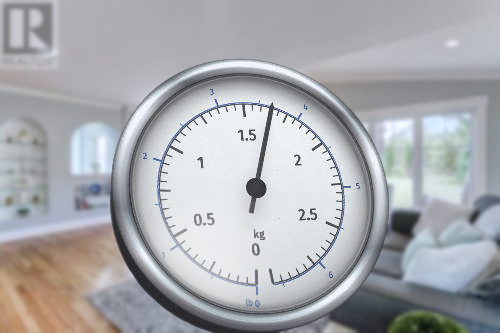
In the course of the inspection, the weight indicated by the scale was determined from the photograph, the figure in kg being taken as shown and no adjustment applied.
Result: 1.65 kg
